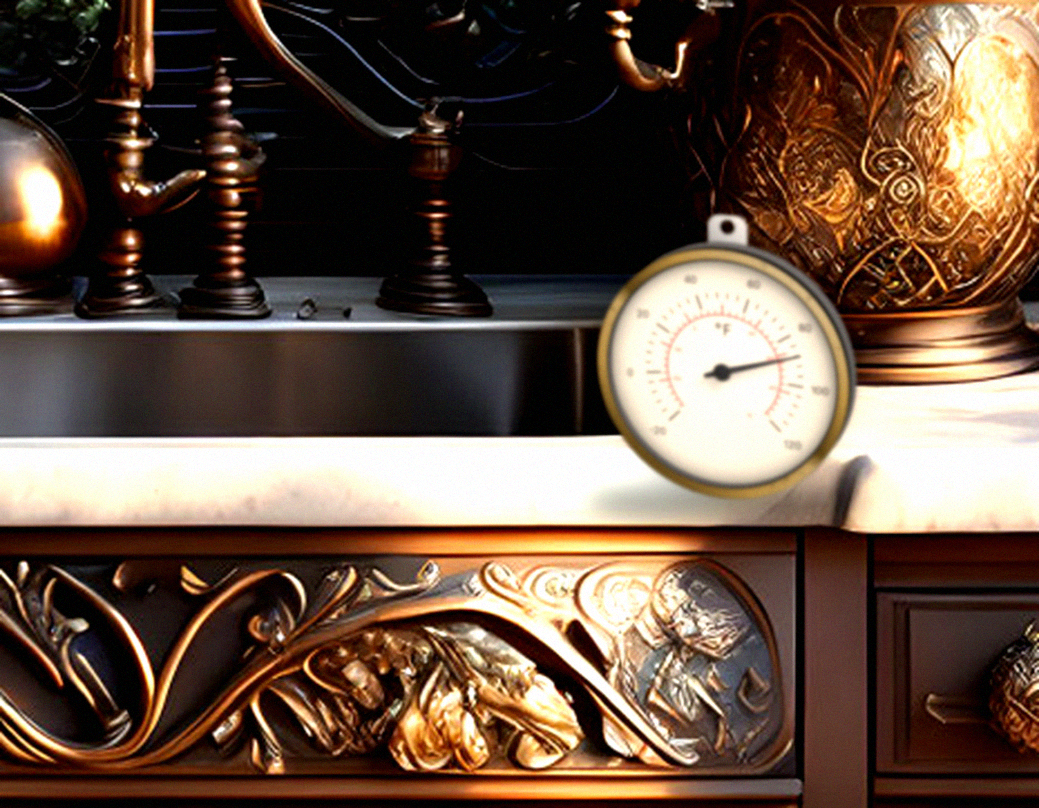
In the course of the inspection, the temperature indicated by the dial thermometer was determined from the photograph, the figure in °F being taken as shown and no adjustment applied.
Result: 88 °F
